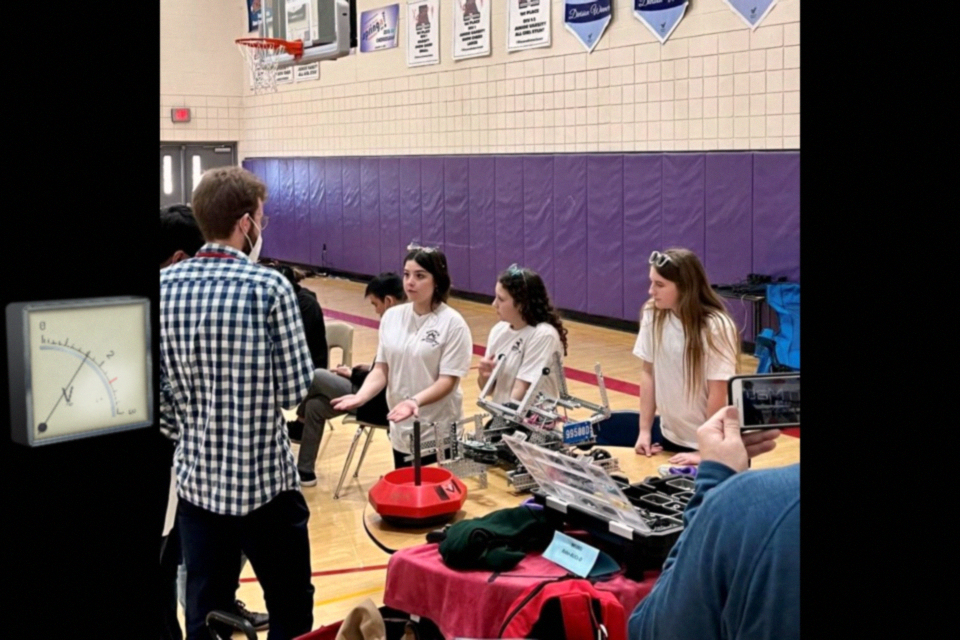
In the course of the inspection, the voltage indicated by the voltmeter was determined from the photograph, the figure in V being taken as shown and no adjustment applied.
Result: 1.6 V
